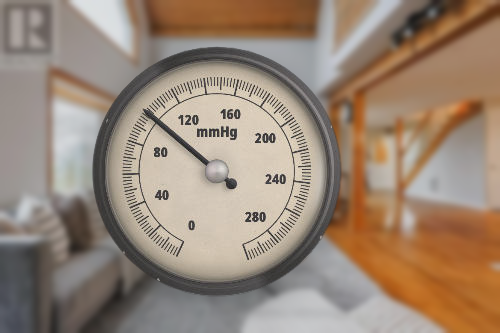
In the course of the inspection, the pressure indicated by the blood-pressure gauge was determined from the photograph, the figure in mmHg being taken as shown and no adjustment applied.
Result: 100 mmHg
